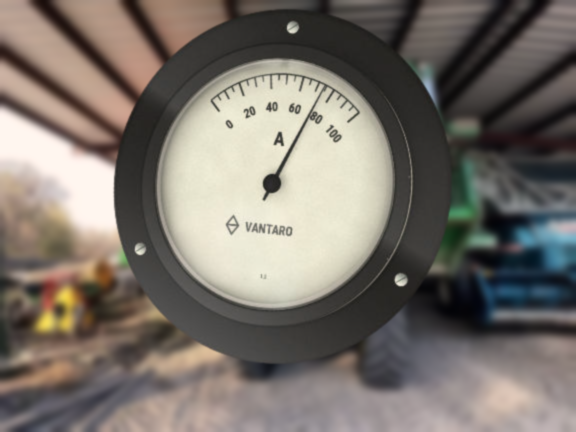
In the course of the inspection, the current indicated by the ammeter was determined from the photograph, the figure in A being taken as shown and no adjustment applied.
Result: 75 A
